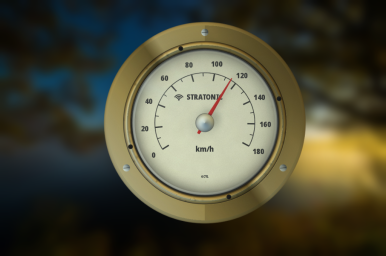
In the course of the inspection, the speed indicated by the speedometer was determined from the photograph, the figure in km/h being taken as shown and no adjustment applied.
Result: 115 km/h
